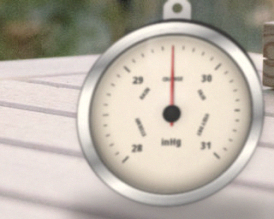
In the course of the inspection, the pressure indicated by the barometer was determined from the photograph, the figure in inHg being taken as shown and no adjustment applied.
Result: 29.5 inHg
